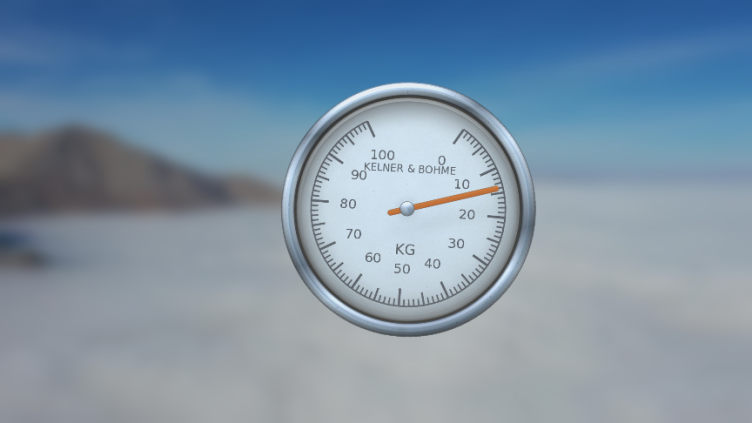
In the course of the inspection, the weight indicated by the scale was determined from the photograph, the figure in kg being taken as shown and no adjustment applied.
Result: 14 kg
